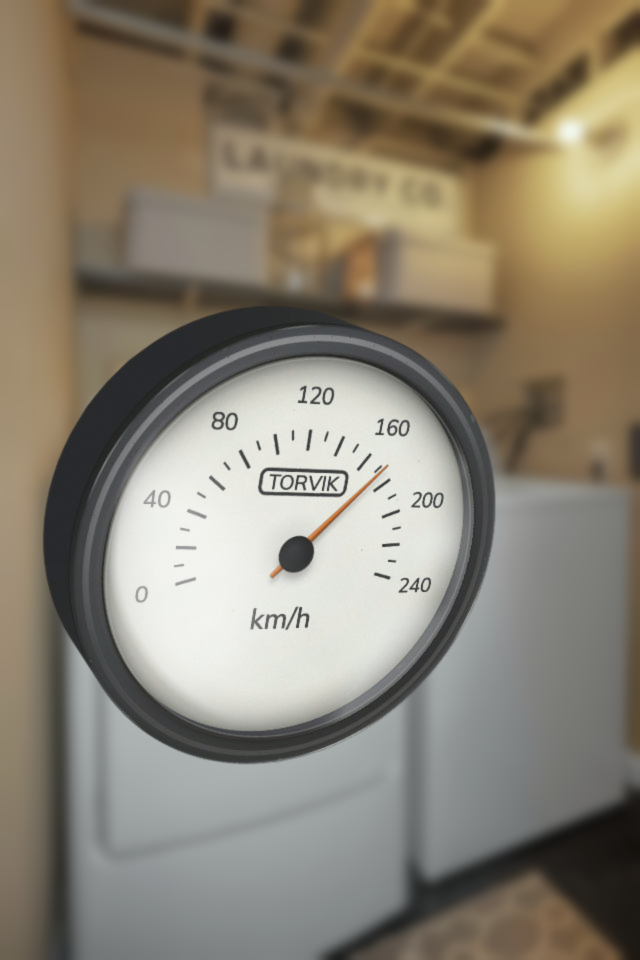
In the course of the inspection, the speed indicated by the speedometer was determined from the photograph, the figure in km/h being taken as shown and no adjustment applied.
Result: 170 km/h
